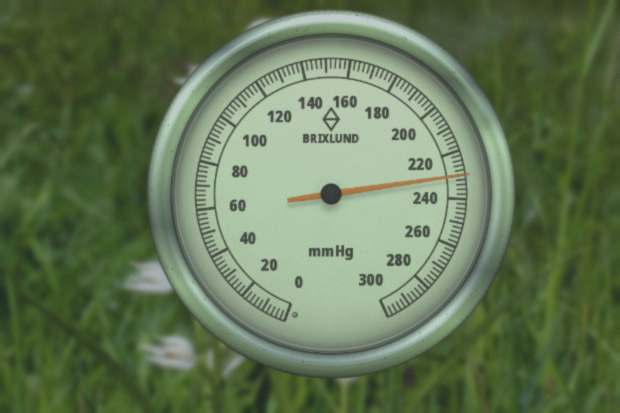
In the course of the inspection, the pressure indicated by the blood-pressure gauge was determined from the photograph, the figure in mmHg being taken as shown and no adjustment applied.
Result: 230 mmHg
